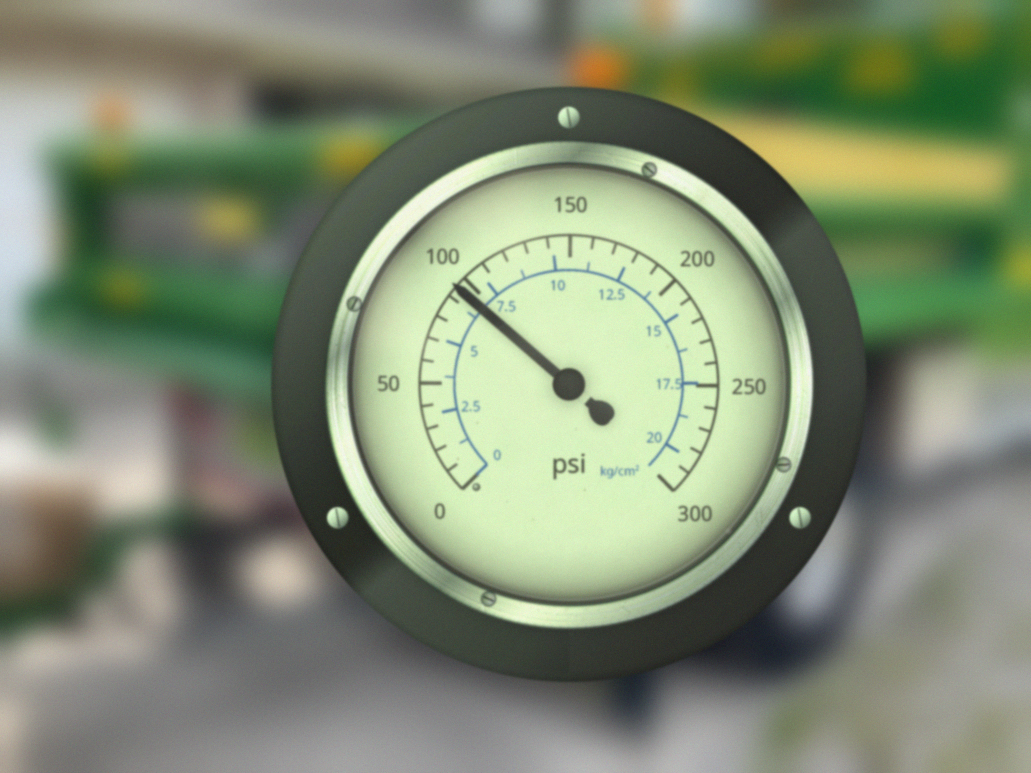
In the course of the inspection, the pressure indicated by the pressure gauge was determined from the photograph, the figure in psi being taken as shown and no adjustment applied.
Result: 95 psi
